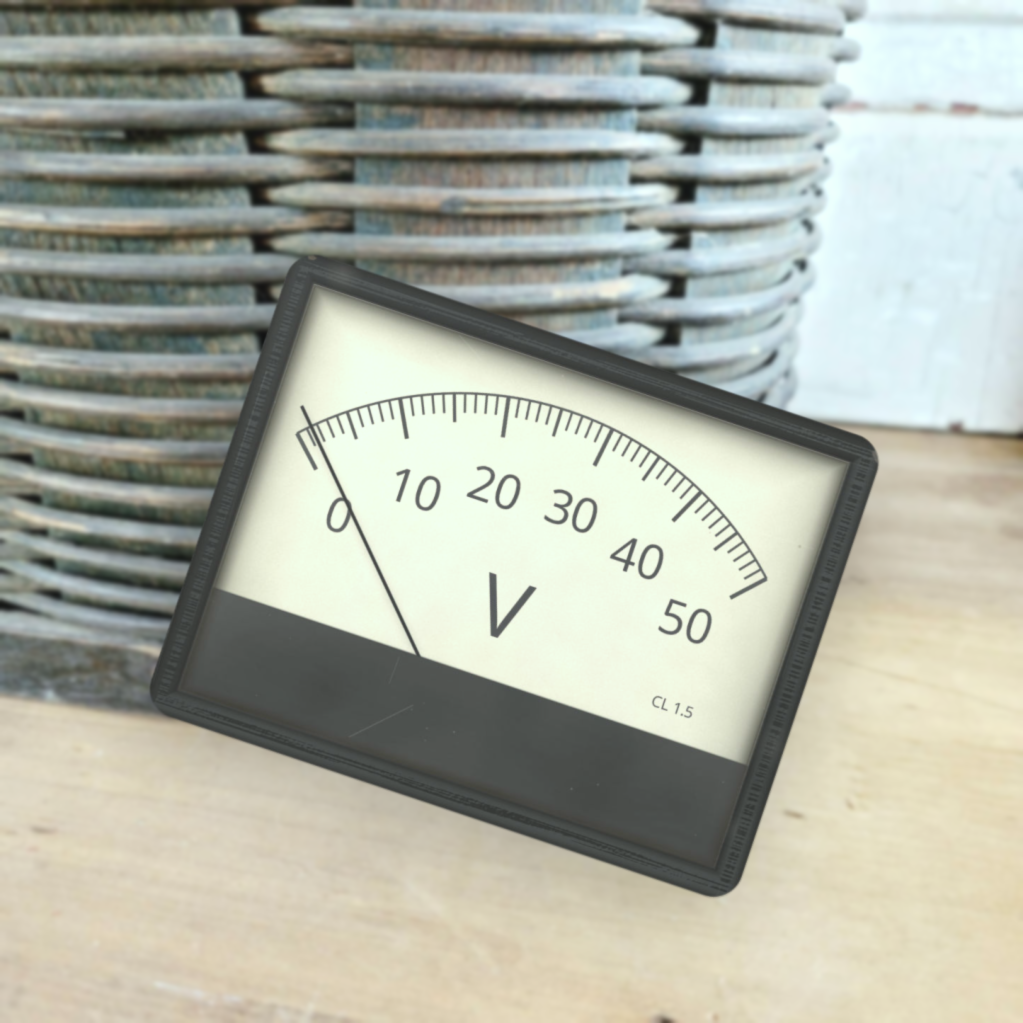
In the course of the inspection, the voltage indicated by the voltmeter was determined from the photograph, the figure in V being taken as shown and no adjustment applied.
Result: 1.5 V
